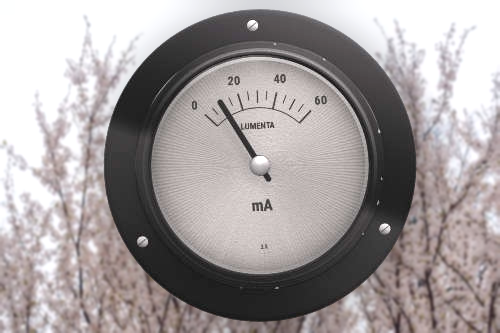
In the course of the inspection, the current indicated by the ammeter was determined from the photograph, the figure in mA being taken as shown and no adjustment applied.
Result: 10 mA
